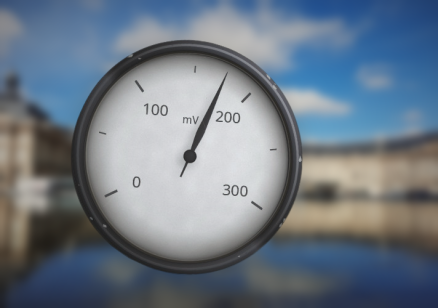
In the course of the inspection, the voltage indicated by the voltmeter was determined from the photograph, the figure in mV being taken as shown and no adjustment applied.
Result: 175 mV
